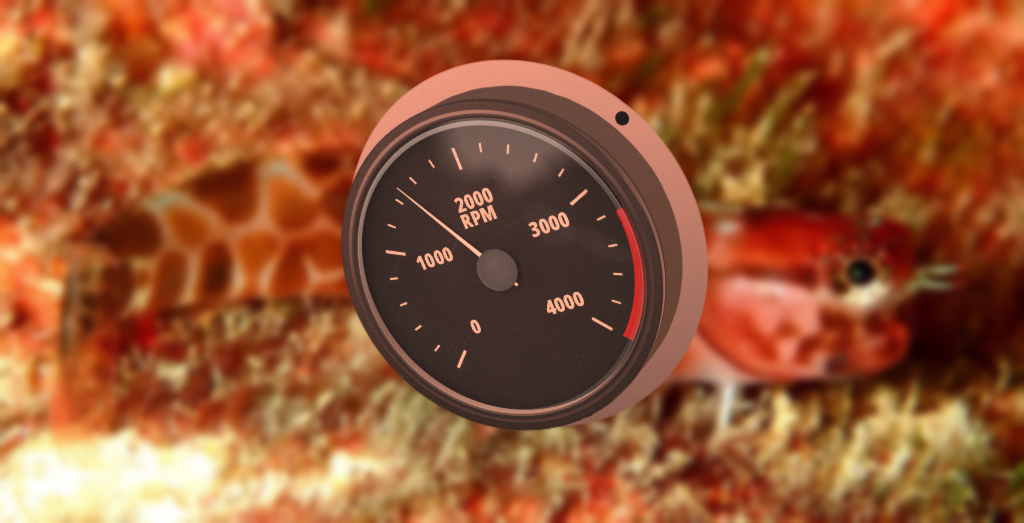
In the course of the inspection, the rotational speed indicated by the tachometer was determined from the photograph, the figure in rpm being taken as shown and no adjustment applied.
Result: 1500 rpm
